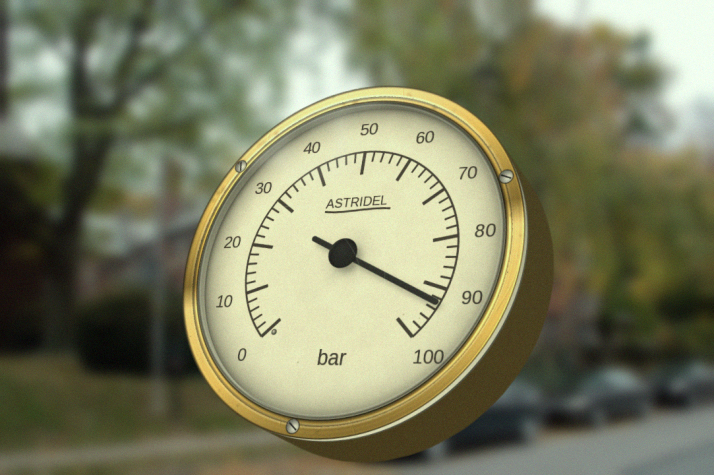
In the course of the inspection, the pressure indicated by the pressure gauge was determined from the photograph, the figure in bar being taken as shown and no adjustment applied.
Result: 93 bar
